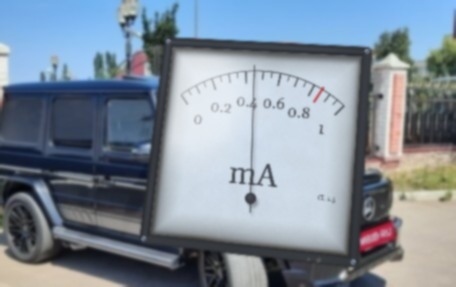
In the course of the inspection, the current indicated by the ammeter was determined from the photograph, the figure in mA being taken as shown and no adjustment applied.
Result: 0.45 mA
